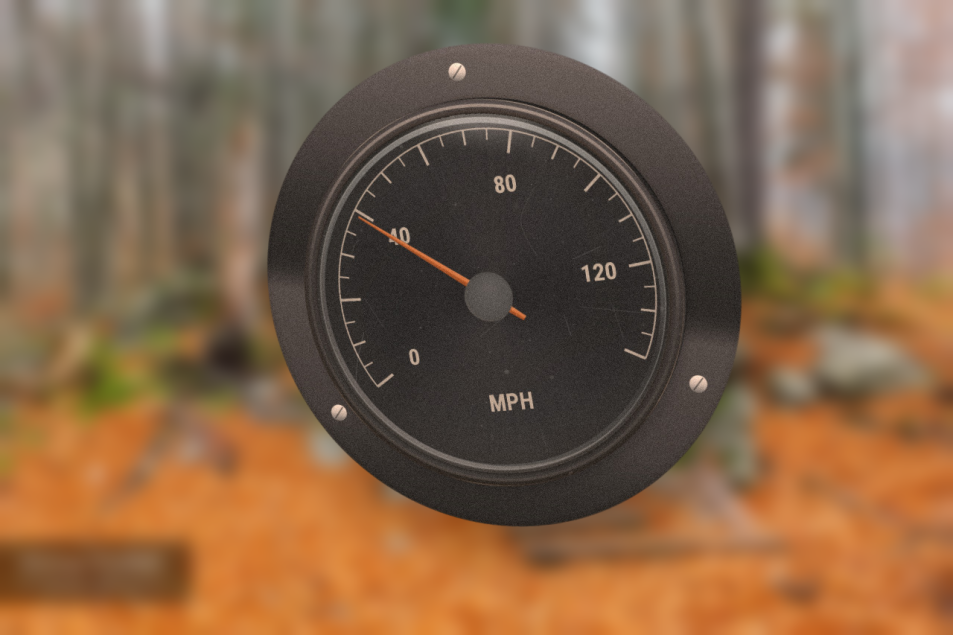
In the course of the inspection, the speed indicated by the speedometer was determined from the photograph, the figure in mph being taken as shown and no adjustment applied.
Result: 40 mph
